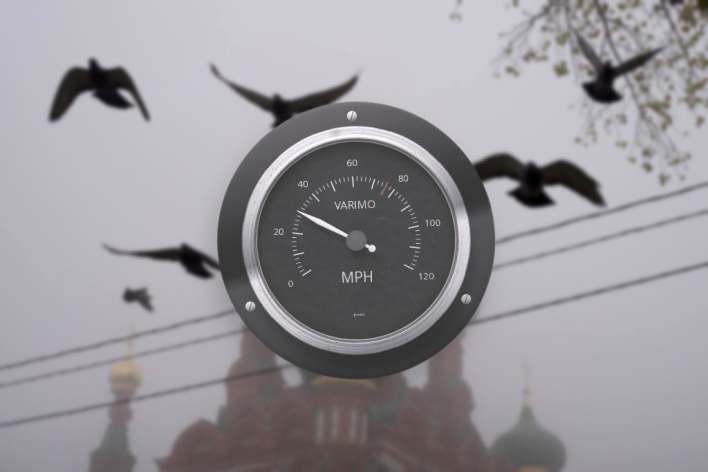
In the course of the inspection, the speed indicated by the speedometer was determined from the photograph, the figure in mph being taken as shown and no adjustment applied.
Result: 30 mph
